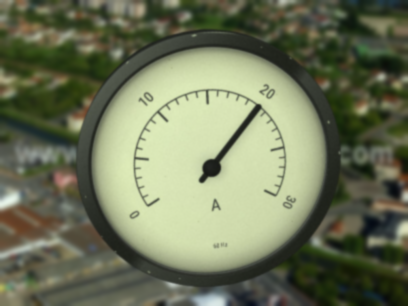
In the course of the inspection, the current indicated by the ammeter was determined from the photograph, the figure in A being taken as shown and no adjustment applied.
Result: 20 A
